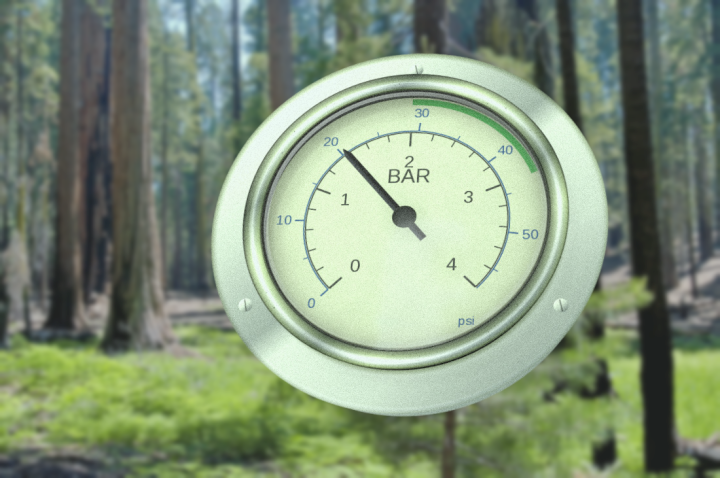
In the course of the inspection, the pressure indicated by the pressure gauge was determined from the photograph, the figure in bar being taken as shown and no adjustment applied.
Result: 1.4 bar
